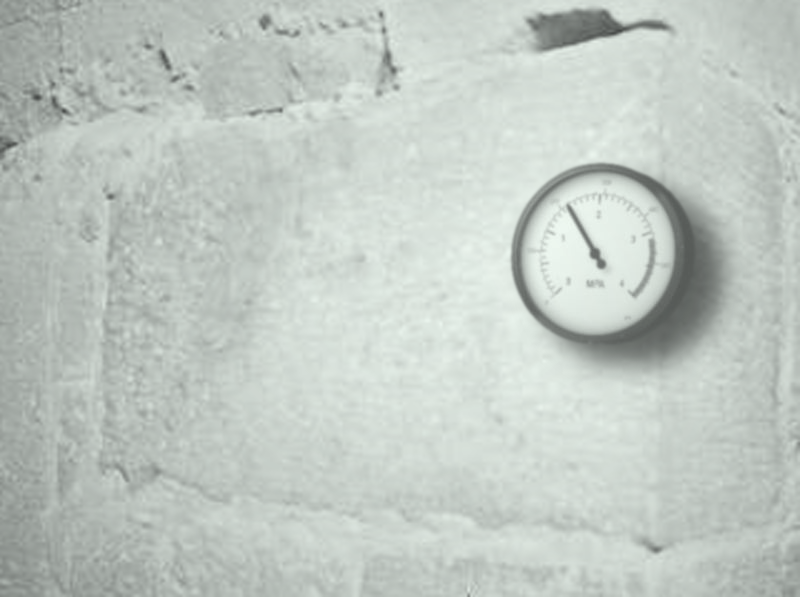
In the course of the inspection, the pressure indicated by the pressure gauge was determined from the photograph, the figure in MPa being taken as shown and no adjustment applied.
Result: 1.5 MPa
